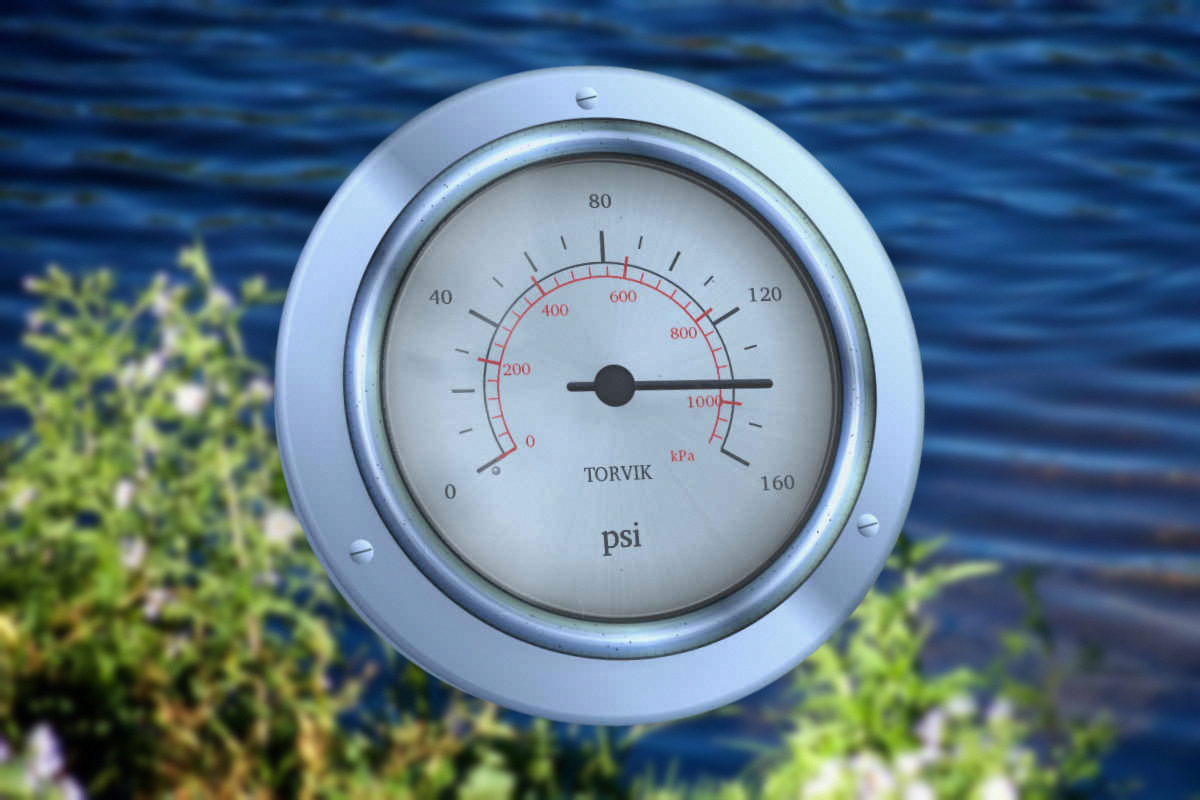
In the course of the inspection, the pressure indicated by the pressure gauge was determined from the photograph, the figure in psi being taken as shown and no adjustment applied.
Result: 140 psi
